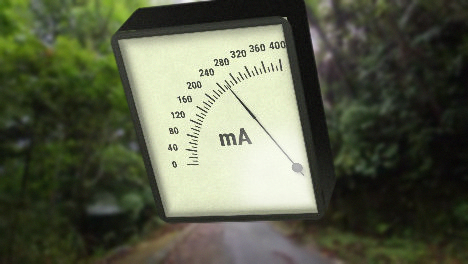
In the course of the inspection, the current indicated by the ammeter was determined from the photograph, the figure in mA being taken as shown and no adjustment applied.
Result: 260 mA
